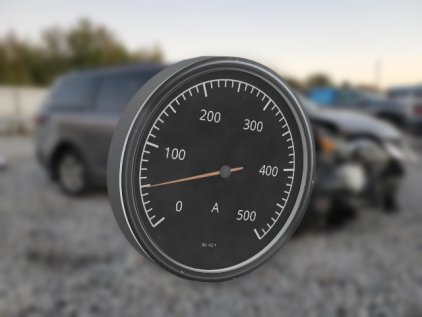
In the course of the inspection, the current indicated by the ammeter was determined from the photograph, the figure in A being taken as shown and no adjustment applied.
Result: 50 A
